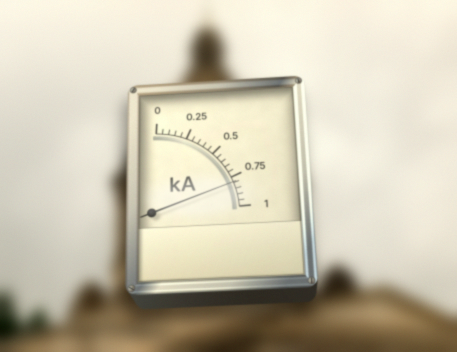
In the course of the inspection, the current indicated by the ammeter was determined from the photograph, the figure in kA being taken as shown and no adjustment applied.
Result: 0.8 kA
